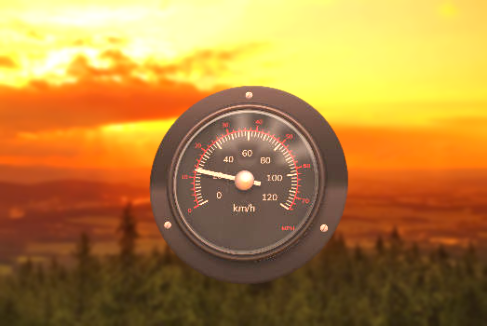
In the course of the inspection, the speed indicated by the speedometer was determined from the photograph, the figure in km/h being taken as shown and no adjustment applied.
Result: 20 km/h
